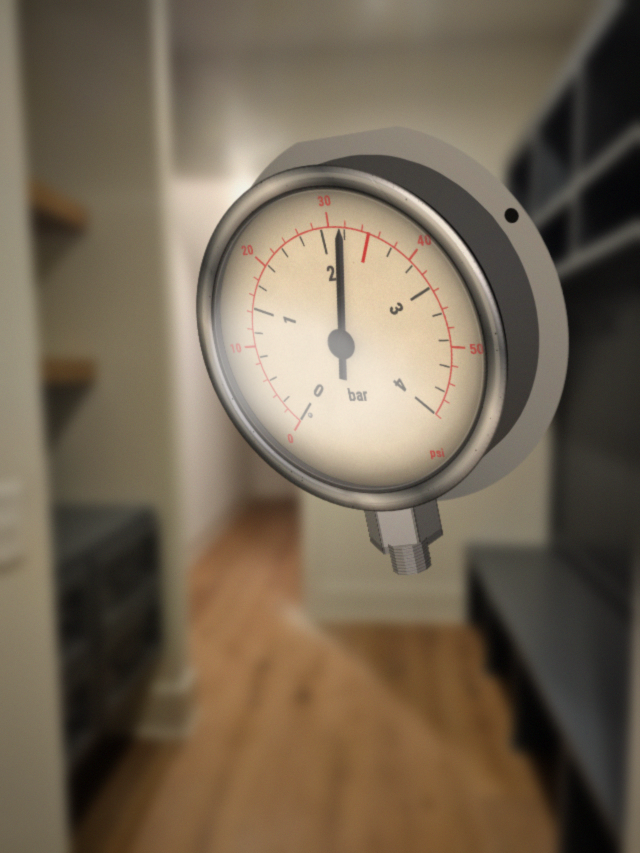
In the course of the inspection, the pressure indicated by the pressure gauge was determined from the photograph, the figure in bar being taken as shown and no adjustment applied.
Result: 2.2 bar
